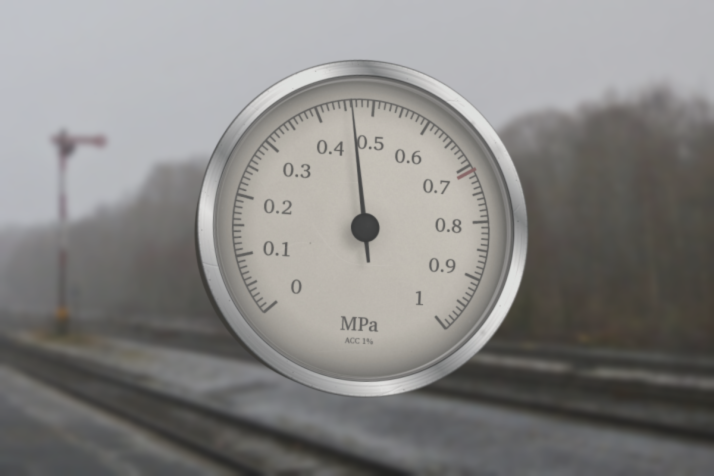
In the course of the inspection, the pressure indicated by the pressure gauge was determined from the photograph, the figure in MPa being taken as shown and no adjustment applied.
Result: 0.46 MPa
